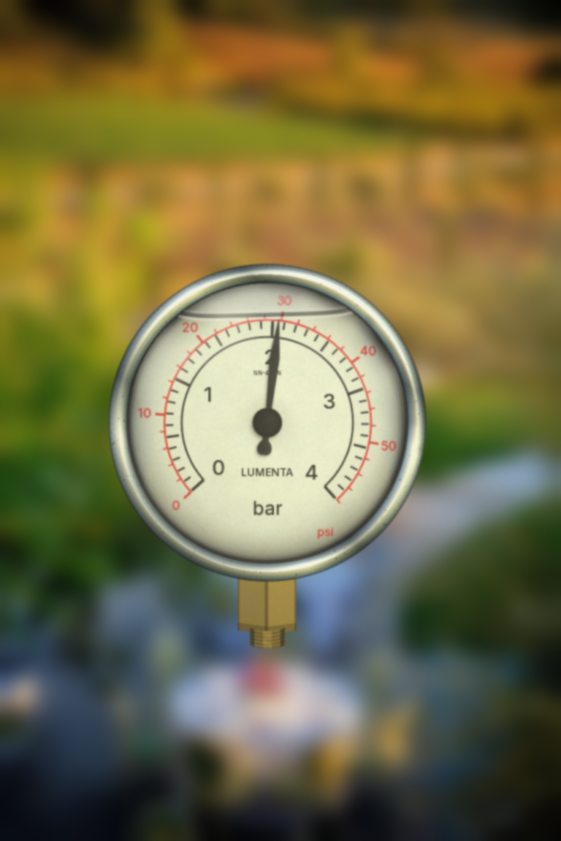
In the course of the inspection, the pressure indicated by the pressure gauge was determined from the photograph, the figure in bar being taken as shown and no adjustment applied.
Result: 2.05 bar
